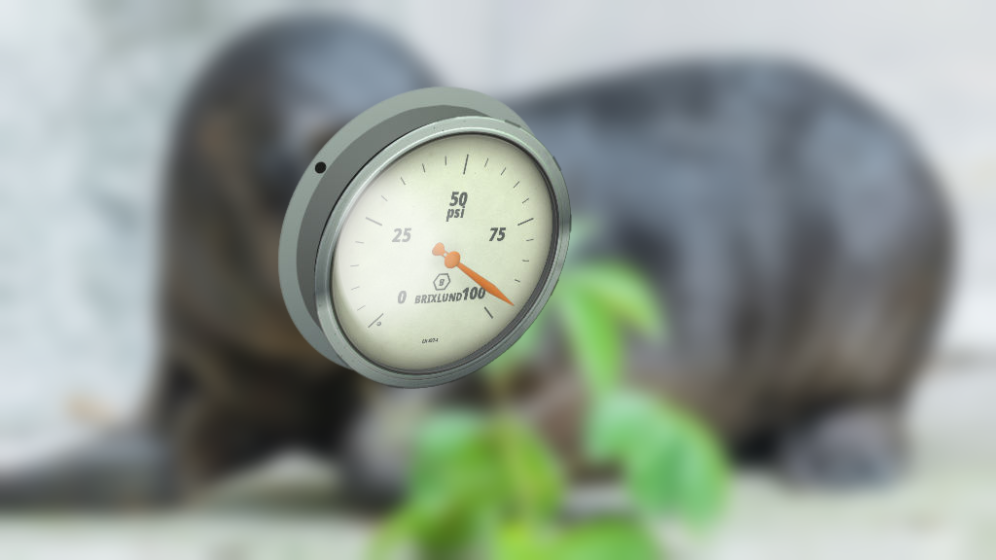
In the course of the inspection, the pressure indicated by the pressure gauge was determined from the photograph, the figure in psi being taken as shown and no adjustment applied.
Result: 95 psi
